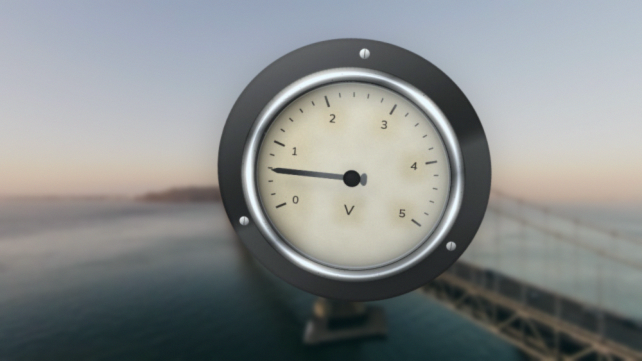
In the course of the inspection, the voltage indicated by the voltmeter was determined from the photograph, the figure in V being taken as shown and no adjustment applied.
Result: 0.6 V
